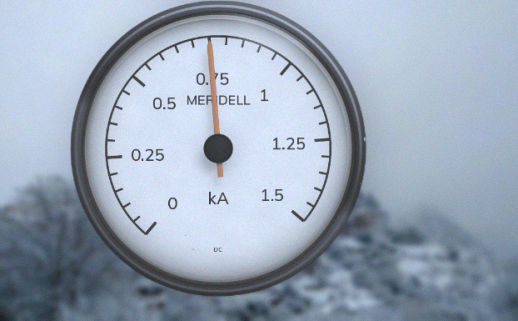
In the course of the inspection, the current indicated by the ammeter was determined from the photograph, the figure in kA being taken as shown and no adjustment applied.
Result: 0.75 kA
